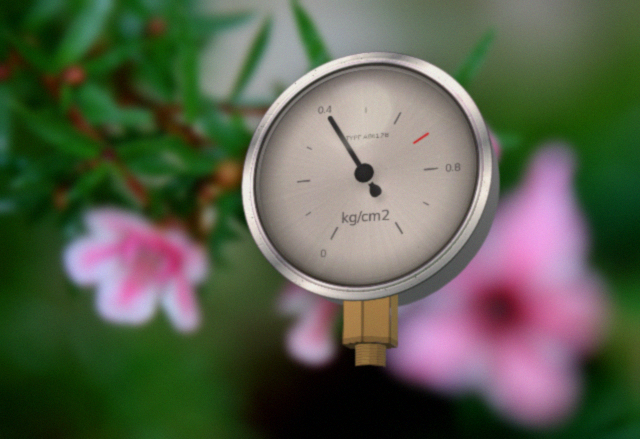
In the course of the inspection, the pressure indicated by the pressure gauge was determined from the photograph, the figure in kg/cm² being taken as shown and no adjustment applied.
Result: 0.4 kg/cm²
